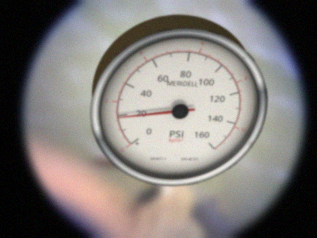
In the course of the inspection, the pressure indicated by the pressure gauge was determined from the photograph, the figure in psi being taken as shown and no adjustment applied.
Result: 20 psi
